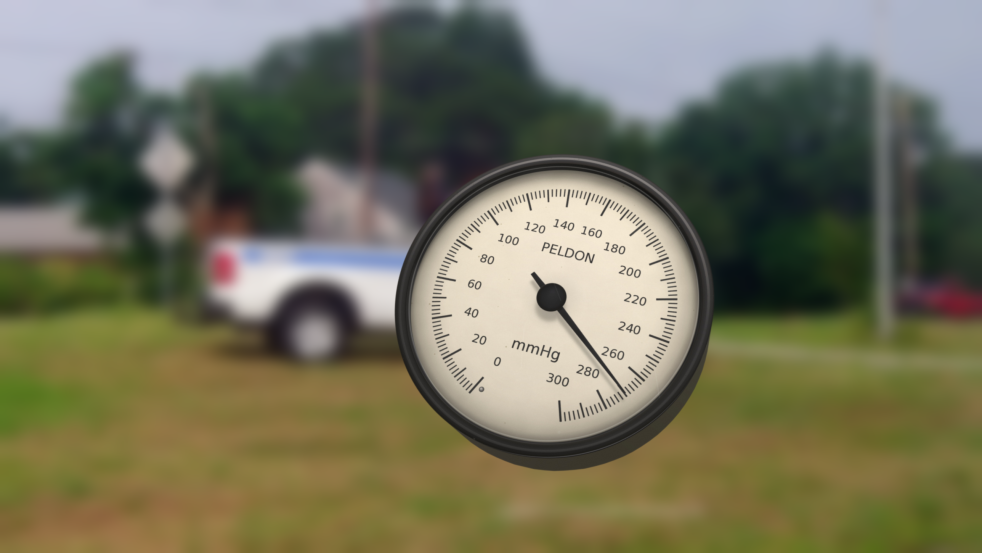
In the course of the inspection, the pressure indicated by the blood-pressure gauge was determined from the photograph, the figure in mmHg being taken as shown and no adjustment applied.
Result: 270 mmHg
